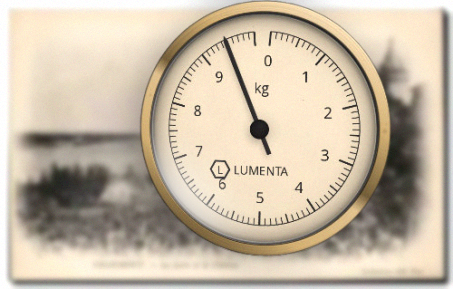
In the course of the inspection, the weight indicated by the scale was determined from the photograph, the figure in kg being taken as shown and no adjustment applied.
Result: 9.5 kg
